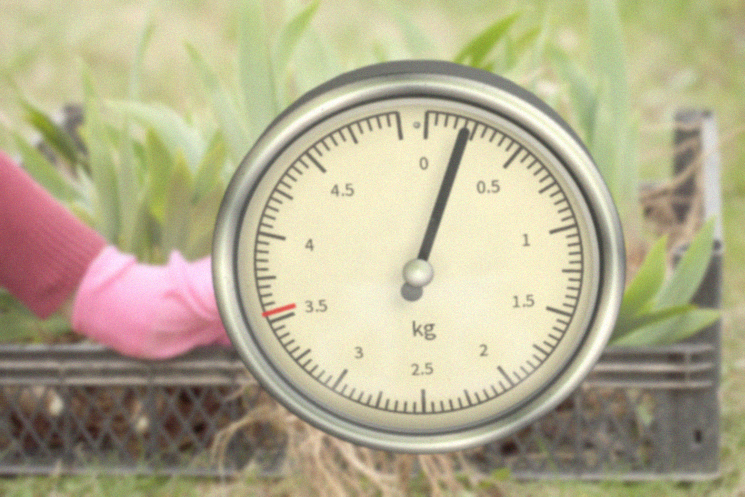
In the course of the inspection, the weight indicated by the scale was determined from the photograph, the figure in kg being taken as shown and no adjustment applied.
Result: 0.2 kg
